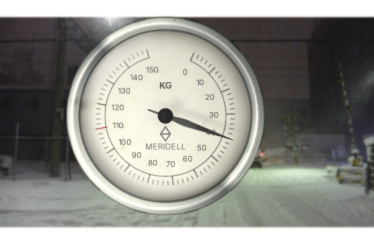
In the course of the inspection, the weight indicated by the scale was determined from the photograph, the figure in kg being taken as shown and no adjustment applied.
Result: 40 kg
